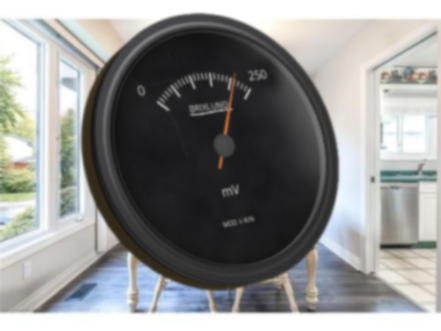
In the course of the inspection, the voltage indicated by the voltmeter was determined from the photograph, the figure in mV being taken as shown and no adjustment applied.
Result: 200 mV
